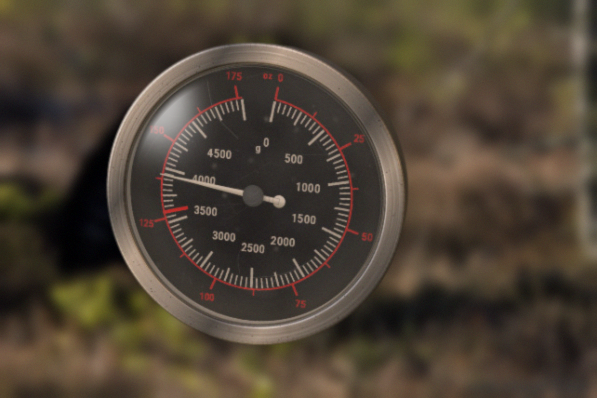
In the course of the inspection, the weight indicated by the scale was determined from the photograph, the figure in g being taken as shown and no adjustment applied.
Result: 3950 g
